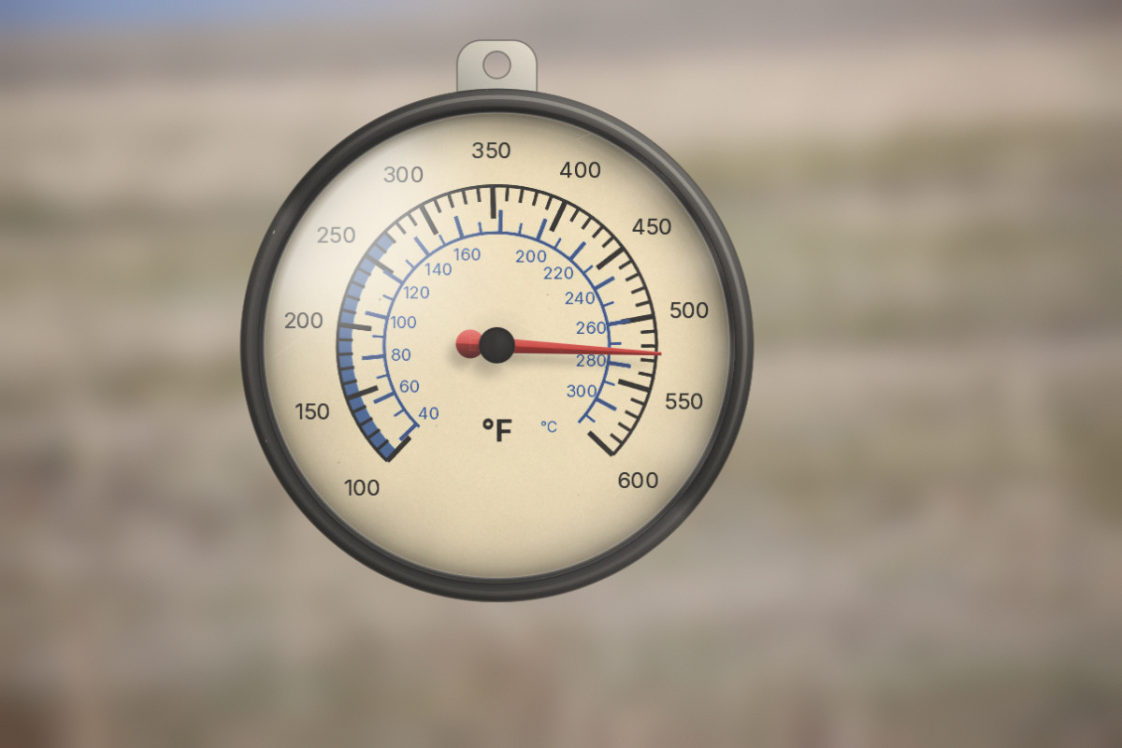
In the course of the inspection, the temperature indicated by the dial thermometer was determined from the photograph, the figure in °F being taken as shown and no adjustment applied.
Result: 525 °F
